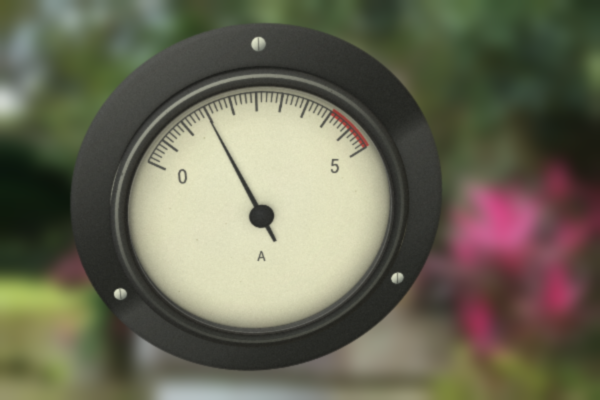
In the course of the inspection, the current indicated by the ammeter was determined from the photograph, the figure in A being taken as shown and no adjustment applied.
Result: 1.5 A
